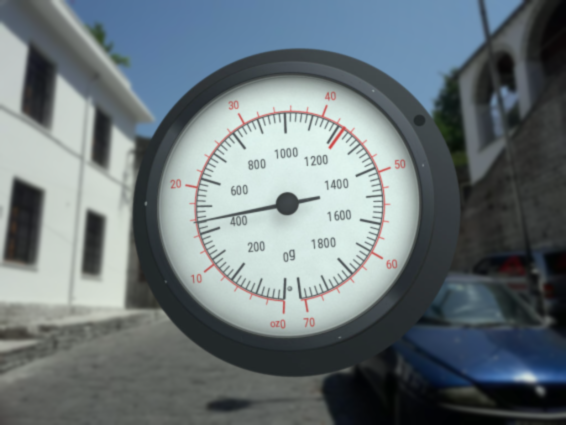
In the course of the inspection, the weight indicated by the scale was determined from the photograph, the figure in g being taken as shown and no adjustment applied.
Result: 440 g
